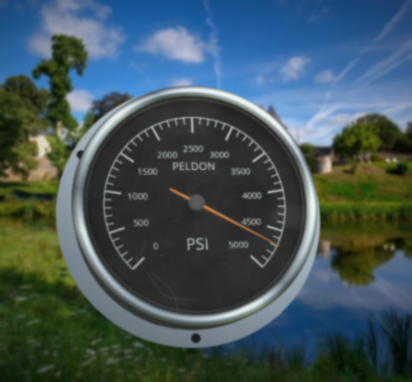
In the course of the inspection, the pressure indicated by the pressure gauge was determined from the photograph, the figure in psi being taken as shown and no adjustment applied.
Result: 4700 psi
